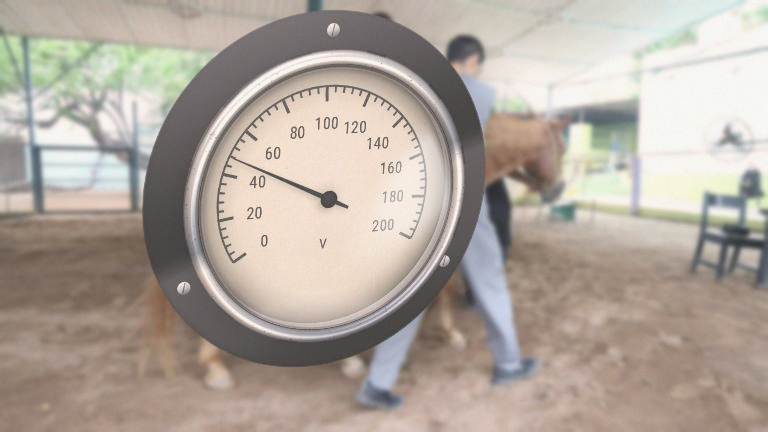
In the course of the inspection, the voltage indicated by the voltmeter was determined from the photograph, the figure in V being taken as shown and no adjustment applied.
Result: 48 V
